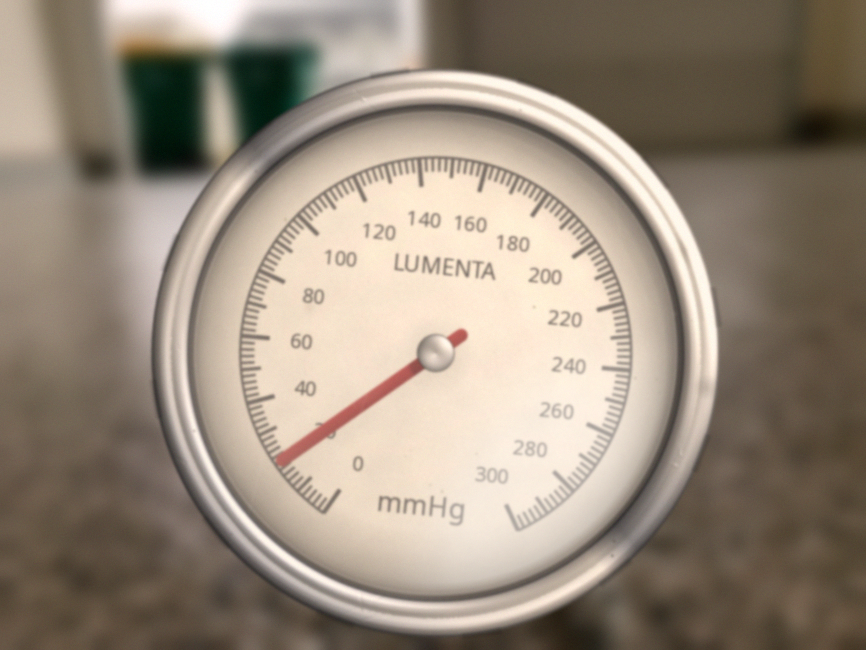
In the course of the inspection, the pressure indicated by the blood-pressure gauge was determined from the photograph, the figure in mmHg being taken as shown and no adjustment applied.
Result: 20 mmHg
